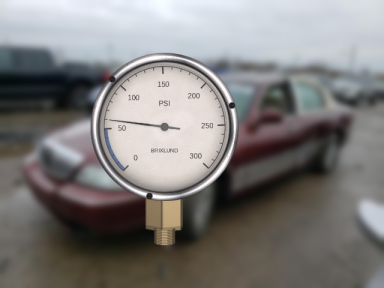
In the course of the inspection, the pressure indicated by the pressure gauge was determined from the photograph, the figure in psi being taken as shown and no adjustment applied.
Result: 60 psi
